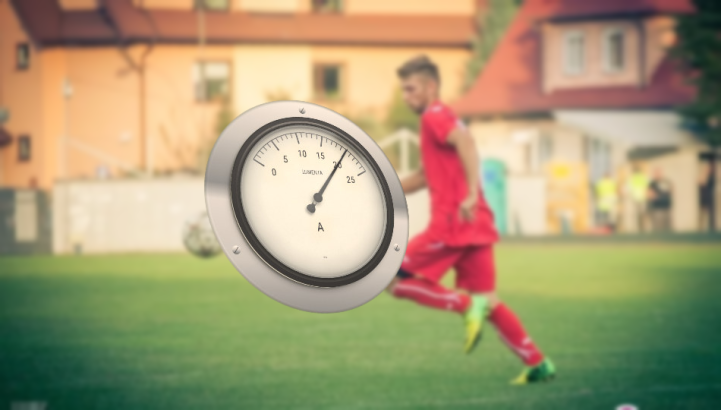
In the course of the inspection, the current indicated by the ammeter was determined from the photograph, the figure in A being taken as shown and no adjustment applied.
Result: 20 A
